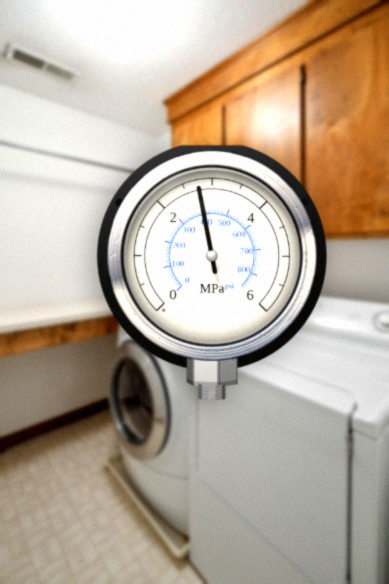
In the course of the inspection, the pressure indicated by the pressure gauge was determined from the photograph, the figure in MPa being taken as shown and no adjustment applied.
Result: 2.75 MPa
